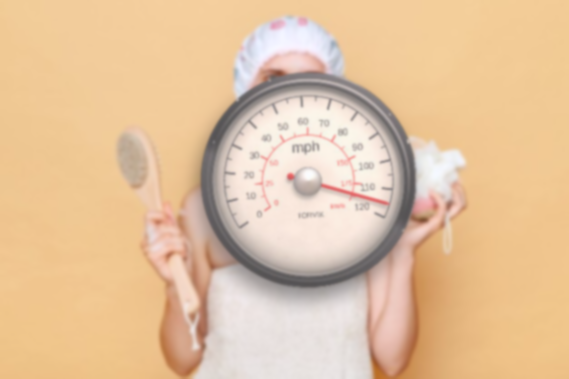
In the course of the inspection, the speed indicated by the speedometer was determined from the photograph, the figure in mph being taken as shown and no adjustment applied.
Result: 115 mph
